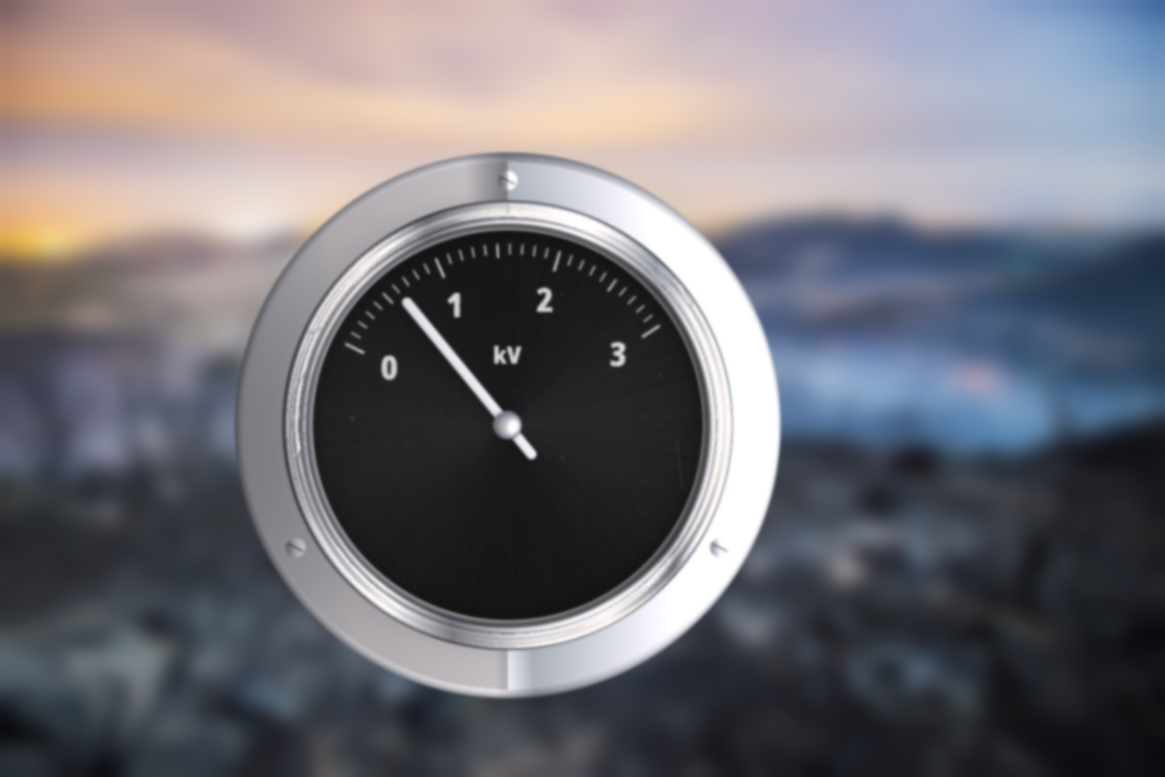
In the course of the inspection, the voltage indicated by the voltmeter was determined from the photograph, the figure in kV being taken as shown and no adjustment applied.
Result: 0.6 kV
